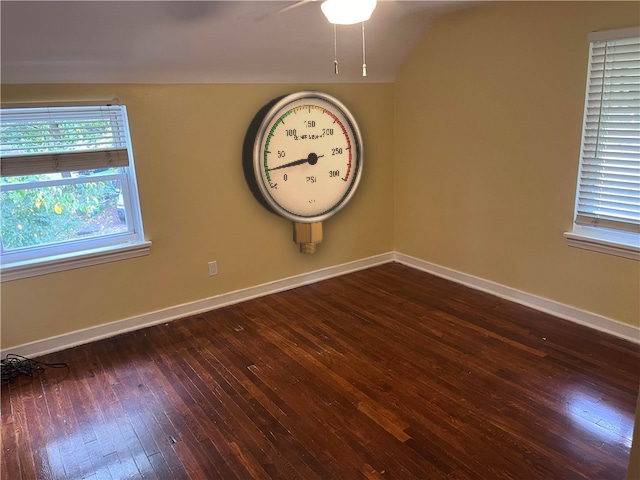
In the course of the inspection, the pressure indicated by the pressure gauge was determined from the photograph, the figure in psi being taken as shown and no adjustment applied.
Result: 25 psi
